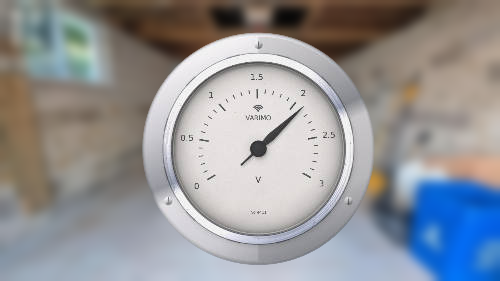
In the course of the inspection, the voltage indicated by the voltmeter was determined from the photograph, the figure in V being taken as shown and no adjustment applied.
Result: 2.1 V
